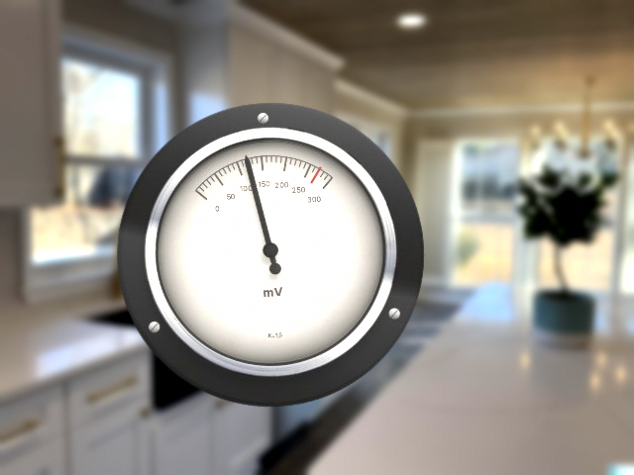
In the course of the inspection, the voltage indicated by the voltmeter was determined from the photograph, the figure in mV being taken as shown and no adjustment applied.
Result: 120 mV
